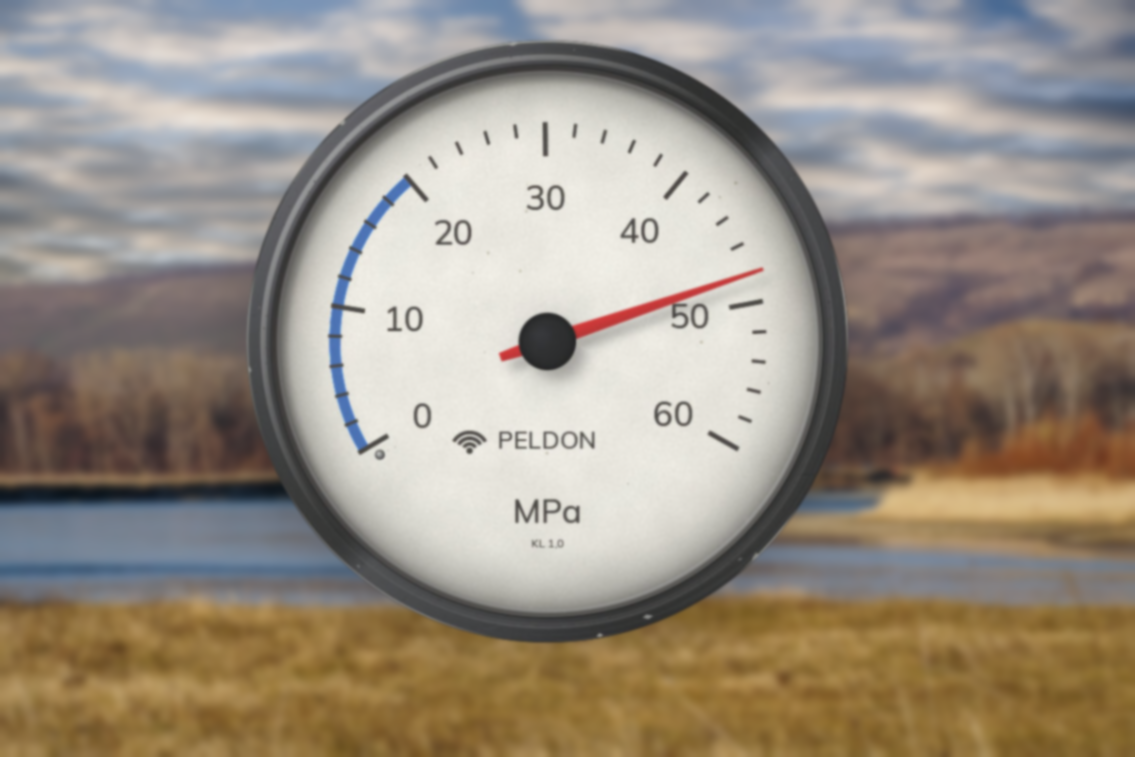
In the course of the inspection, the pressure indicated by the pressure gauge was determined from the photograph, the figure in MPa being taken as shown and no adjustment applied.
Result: 48 MPa
